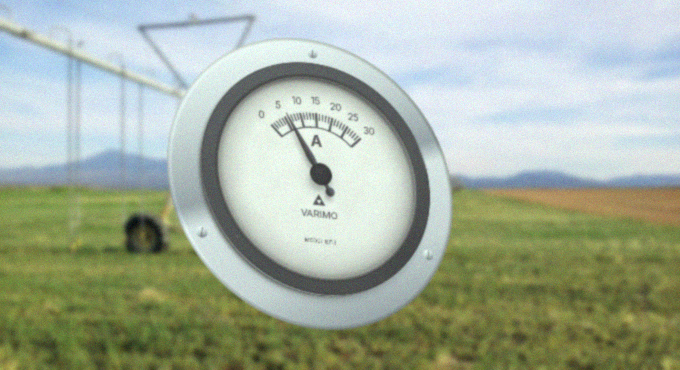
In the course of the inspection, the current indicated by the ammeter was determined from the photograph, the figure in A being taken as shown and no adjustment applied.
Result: 5 A
